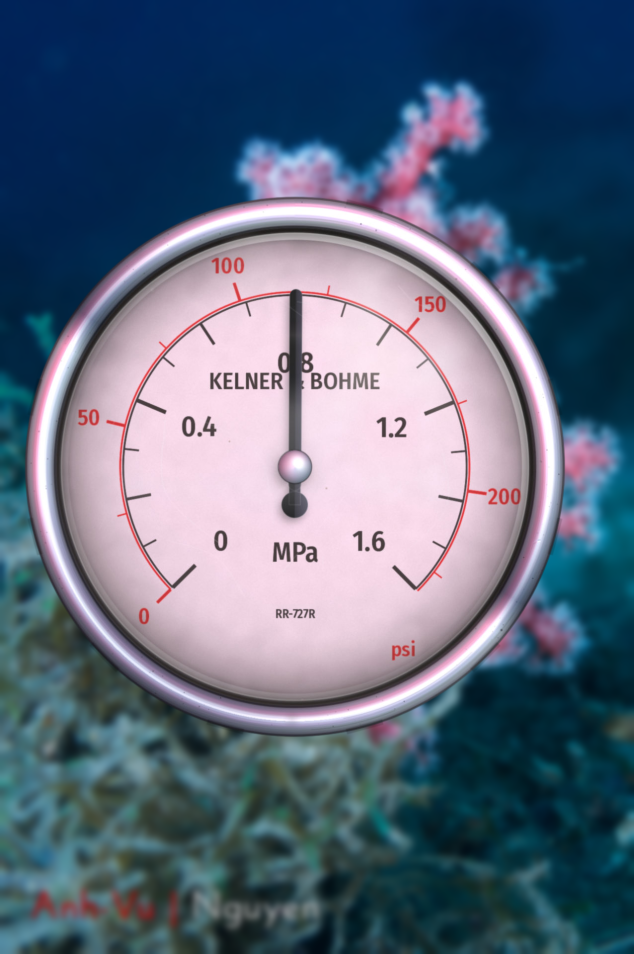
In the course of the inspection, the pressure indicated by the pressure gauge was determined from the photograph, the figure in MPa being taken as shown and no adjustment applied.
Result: 0.8 MPa
